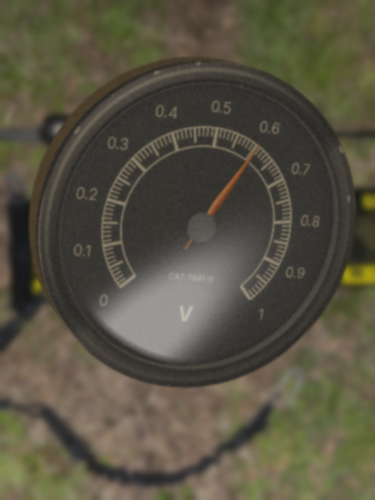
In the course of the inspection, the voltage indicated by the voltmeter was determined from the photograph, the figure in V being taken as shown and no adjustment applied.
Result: 0.6 V
